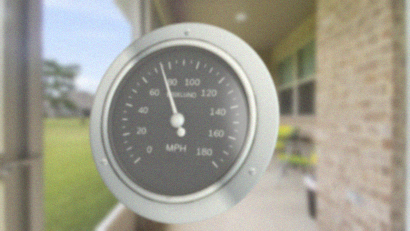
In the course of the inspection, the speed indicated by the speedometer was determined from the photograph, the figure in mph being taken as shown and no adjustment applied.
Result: 75 mph
